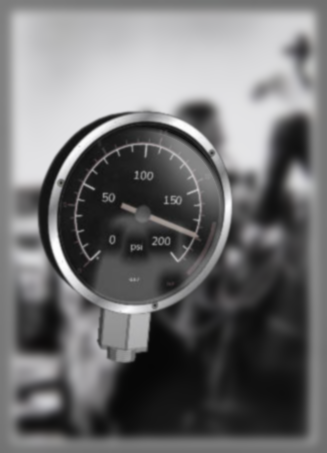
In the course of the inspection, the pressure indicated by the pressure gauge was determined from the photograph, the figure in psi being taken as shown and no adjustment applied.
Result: 180 psi
